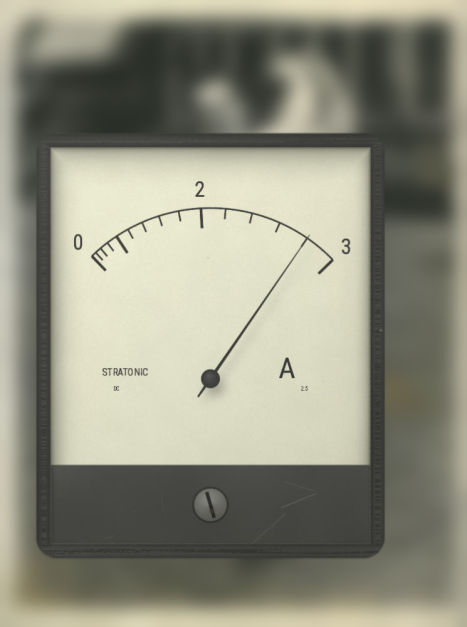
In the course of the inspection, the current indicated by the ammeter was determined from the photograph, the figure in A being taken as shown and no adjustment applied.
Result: 2.8 A
